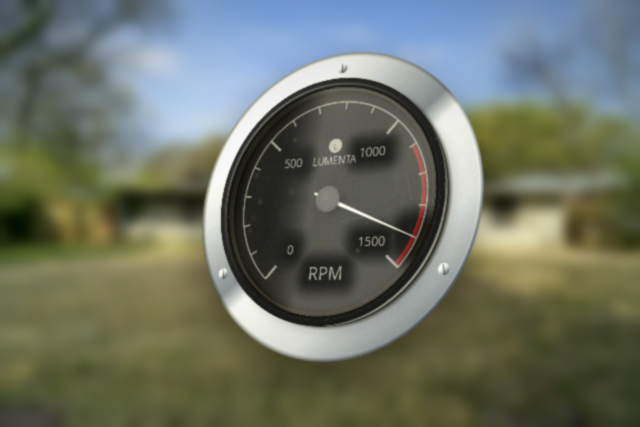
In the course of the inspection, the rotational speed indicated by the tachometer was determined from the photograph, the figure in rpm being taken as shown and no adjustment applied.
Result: 1400 rpm
